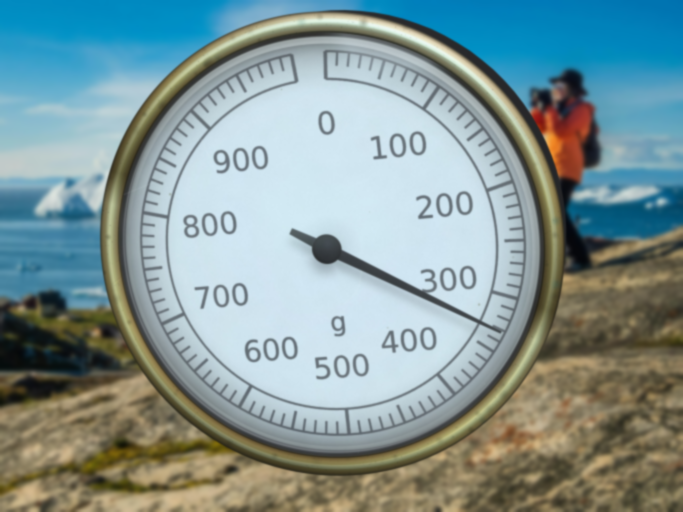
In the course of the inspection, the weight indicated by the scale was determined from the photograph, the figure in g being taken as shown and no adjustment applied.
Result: 330 g
